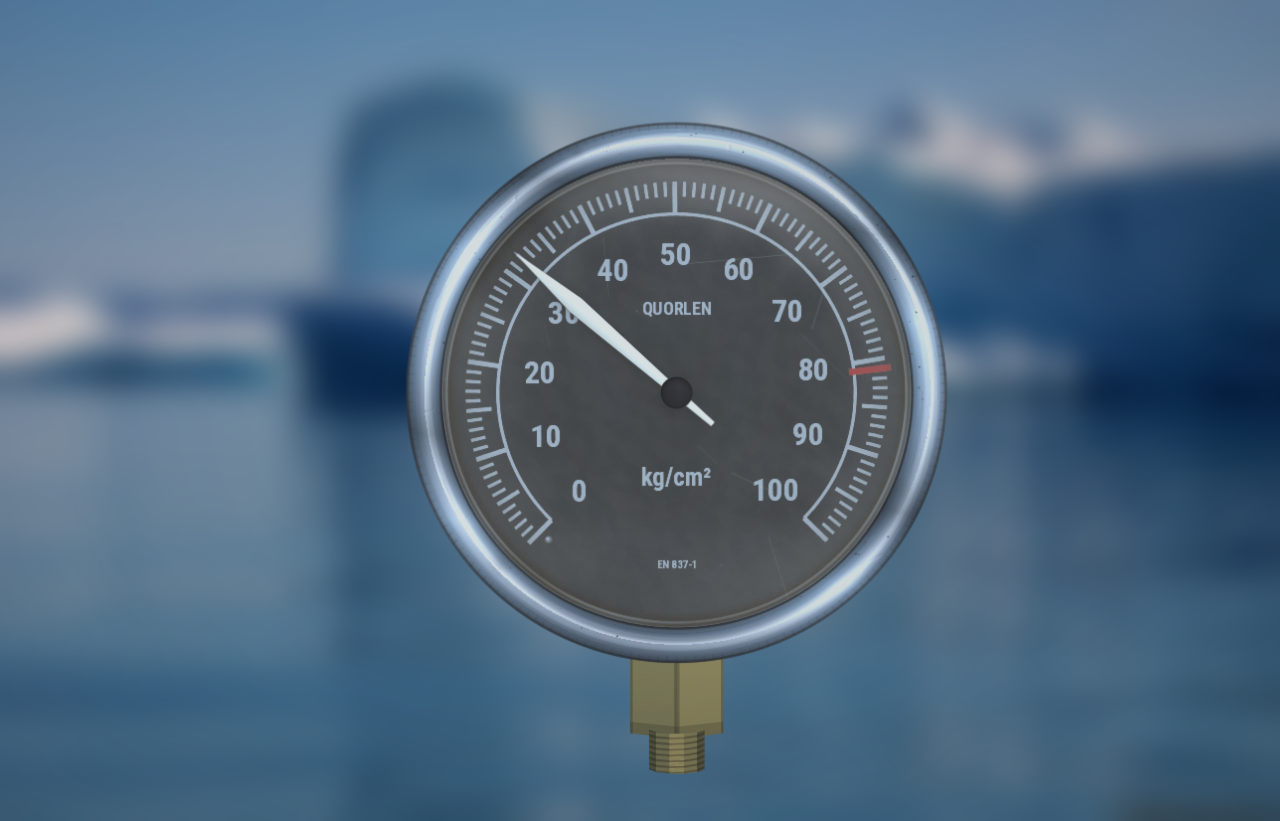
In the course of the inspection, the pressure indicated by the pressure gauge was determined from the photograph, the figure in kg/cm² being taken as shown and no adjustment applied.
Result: 32 kg/cm²
